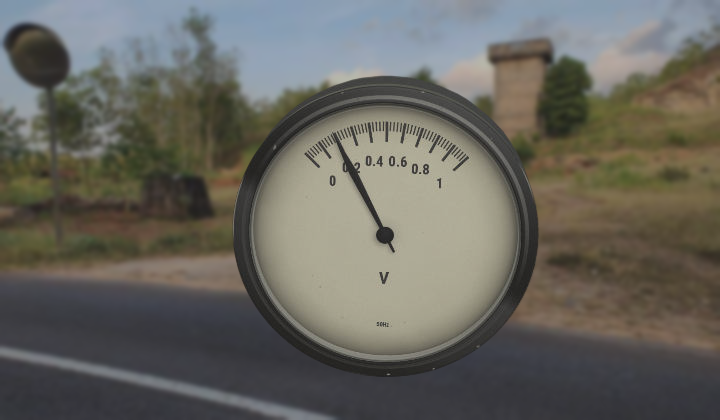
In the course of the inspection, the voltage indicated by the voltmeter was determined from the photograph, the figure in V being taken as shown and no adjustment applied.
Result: 0.2 V
